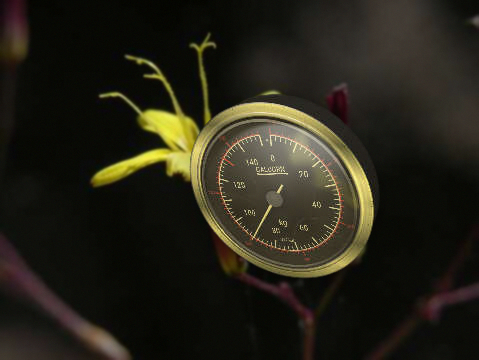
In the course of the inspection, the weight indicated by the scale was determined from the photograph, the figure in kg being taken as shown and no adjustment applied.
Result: 90 kg
